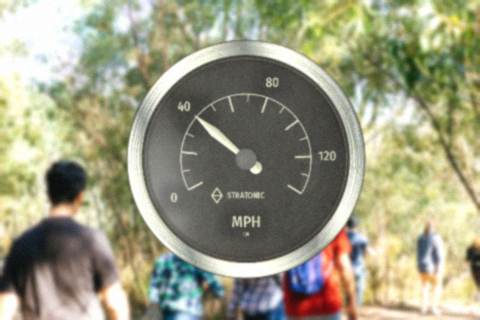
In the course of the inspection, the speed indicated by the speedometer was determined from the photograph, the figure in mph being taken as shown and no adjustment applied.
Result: 40 mph
